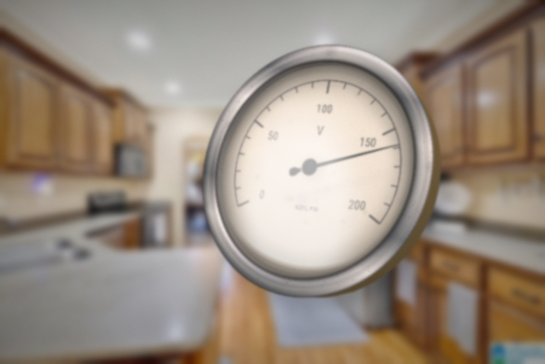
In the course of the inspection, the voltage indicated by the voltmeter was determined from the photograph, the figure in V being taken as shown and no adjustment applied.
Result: 160 V
